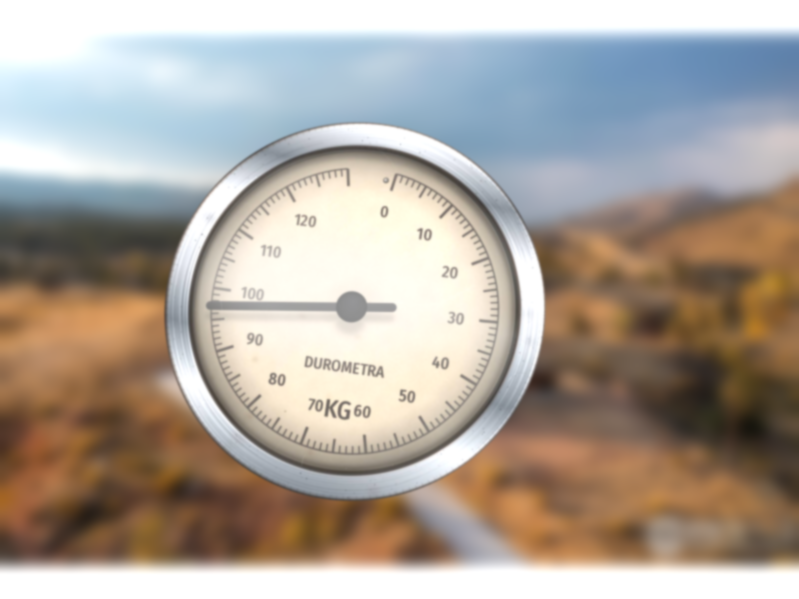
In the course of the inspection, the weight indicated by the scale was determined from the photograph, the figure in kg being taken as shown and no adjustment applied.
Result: 97 kg
